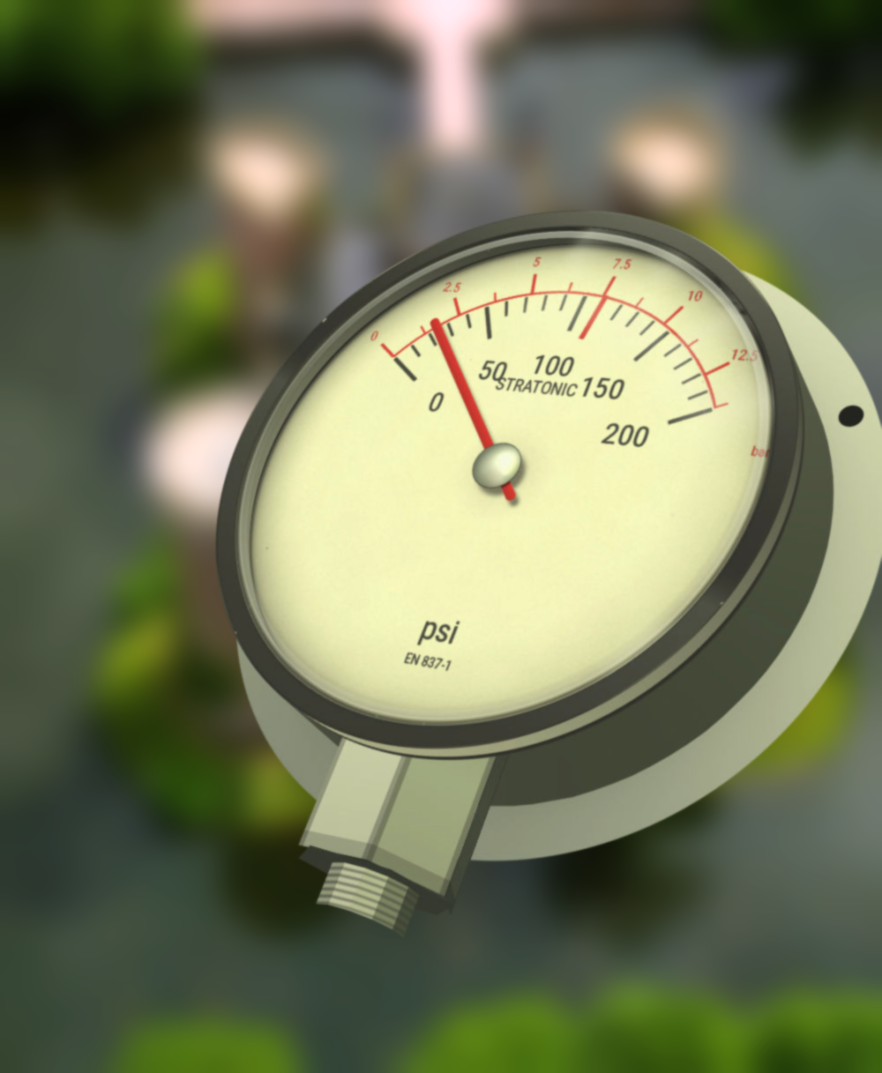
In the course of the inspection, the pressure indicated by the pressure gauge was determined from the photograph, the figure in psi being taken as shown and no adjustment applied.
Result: 25 psi
